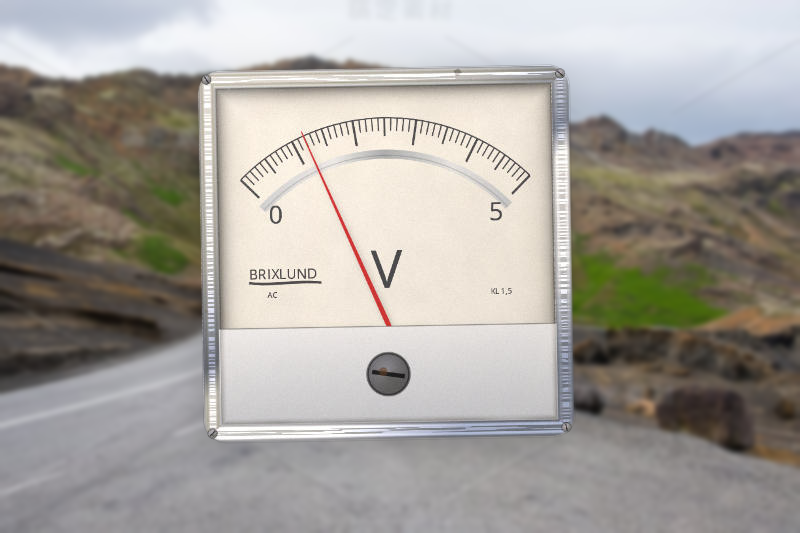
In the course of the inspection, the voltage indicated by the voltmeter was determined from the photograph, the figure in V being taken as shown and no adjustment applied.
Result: 1.2 V
